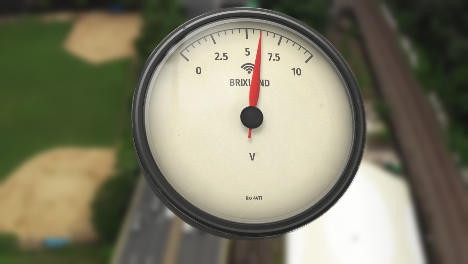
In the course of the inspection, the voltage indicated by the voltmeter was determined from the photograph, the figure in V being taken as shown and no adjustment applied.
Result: 6 V
